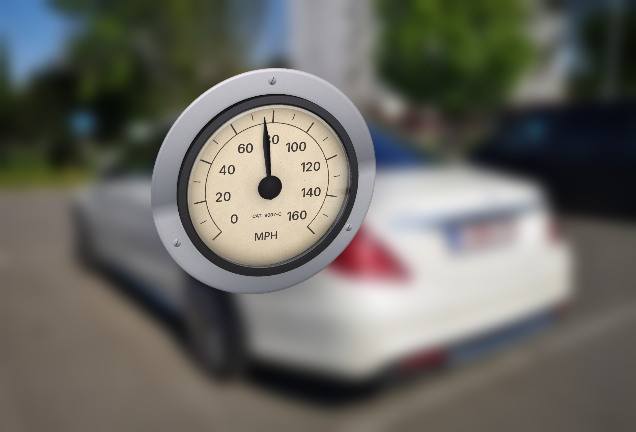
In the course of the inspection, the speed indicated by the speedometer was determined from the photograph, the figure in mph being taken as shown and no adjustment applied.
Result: 75 mph
